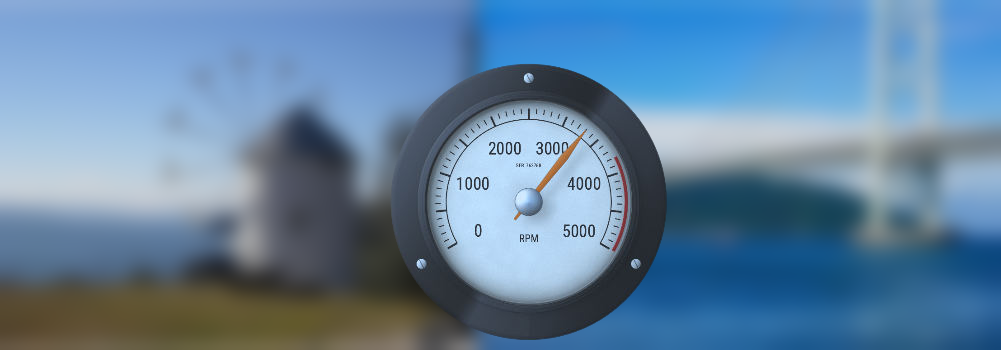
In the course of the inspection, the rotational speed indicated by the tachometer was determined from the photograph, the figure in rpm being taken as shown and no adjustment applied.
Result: 3300 rpm
